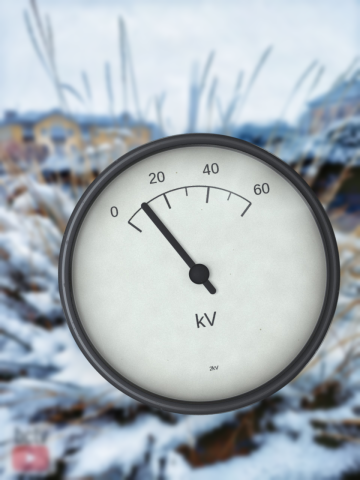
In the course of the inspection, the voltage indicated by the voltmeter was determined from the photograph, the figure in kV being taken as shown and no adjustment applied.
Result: 10 kV
